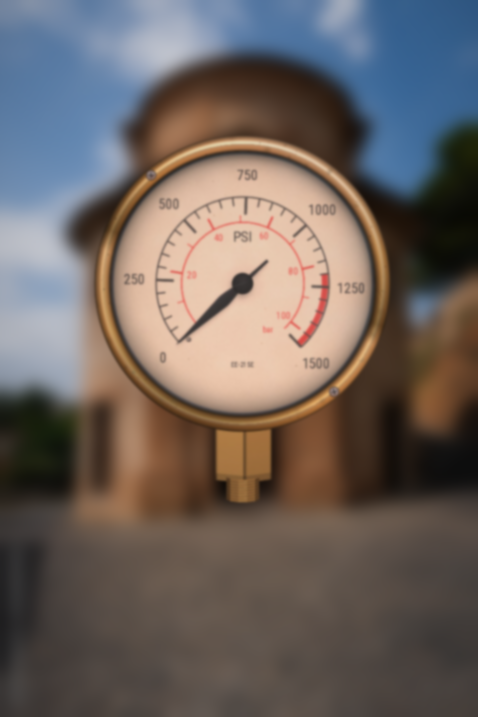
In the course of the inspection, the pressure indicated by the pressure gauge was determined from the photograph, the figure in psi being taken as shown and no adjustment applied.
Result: 0 psi
